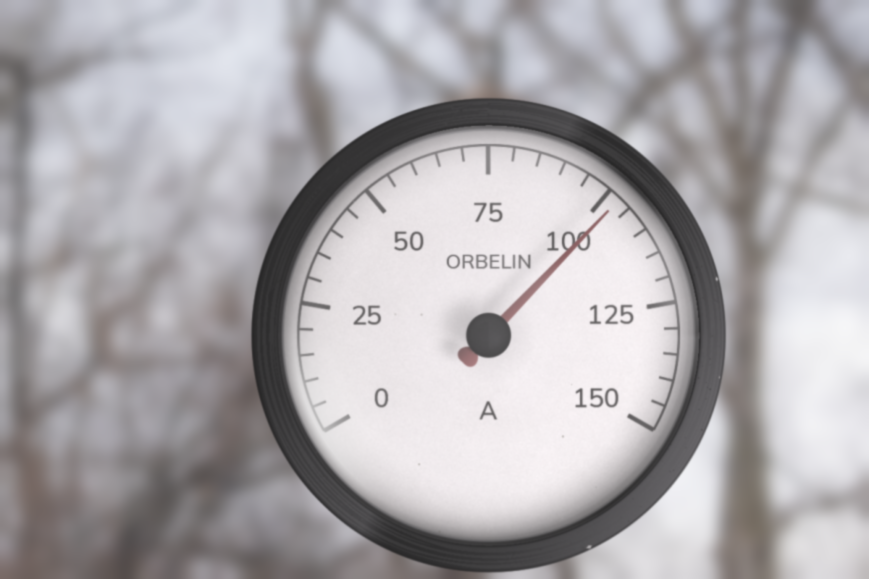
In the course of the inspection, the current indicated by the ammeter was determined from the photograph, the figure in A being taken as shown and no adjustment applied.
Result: 102.5 A
